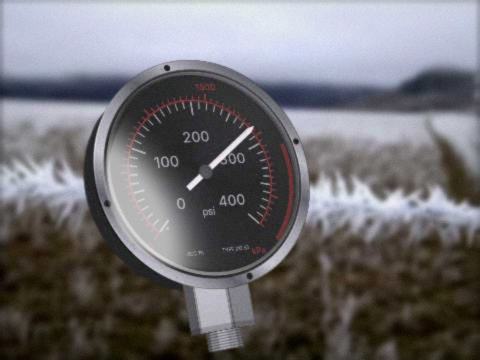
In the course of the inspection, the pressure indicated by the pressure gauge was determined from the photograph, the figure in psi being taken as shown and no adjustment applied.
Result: 280 psi
